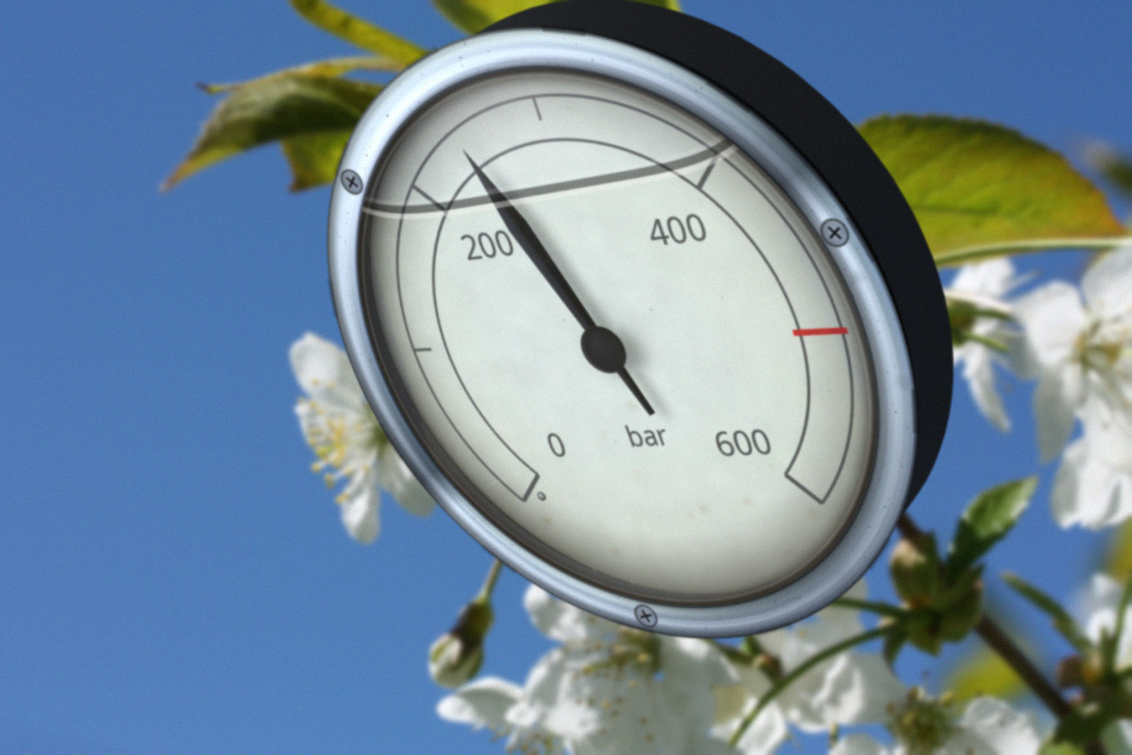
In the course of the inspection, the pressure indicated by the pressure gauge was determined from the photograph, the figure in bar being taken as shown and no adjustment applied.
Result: 250 bar
